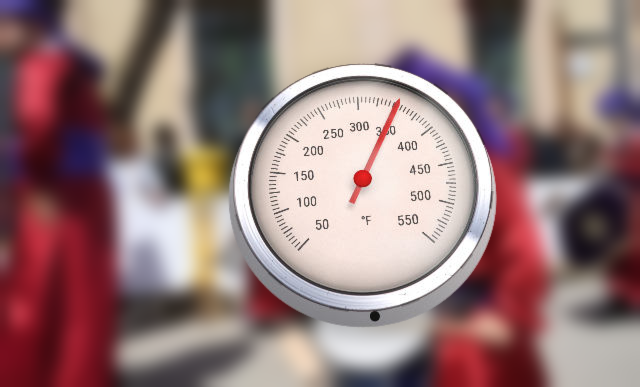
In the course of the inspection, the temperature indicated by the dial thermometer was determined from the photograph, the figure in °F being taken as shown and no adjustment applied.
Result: 350 °F
